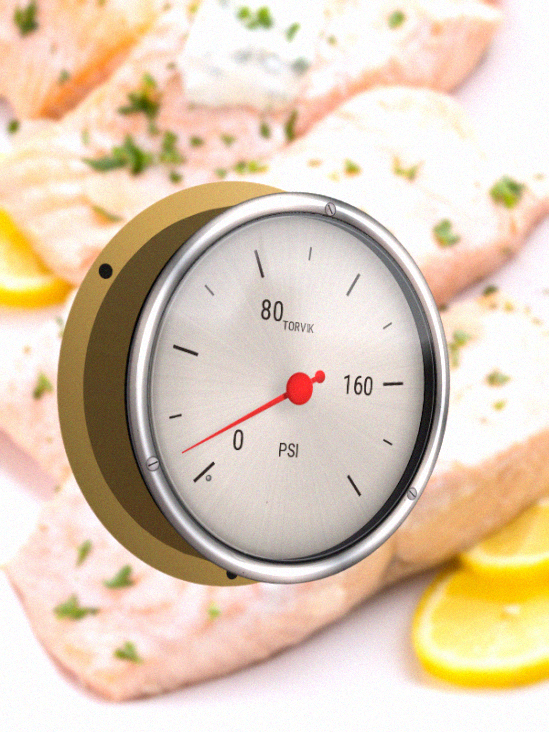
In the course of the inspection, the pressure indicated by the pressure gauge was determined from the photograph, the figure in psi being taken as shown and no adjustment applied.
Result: 10 psi
